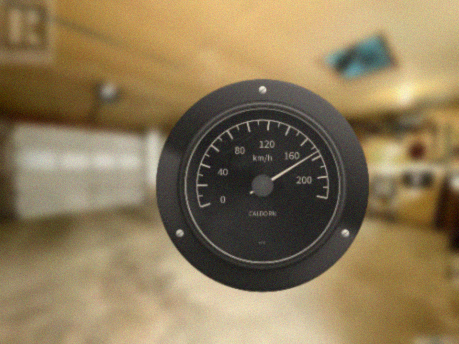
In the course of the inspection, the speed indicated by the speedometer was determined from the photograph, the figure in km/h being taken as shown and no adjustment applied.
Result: 175 km/h
